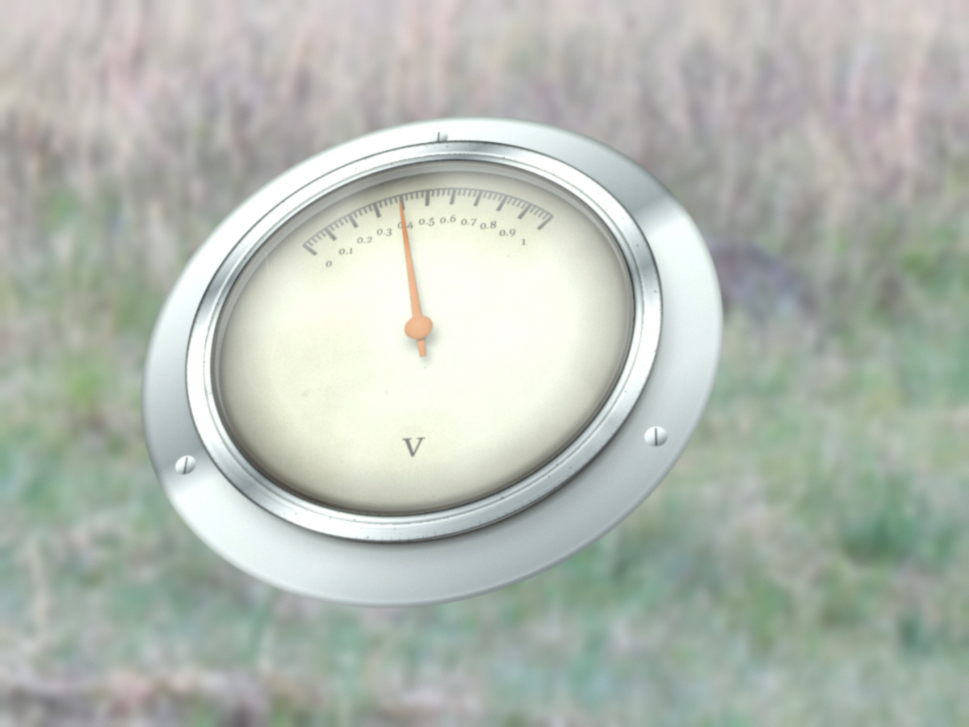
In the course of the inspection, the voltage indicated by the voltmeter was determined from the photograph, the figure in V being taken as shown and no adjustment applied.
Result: 0.4 V
